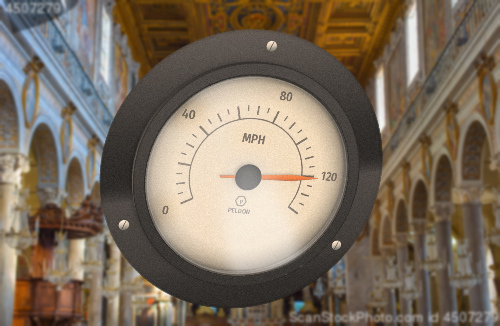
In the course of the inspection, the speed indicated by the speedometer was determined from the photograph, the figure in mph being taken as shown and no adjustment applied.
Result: 120 mph
